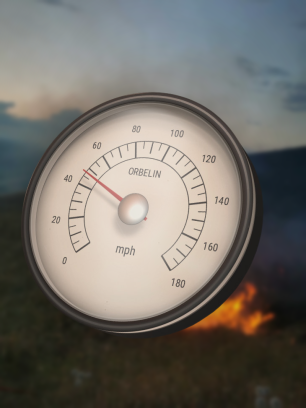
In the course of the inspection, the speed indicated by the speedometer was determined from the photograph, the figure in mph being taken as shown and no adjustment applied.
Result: 47.5 mph
